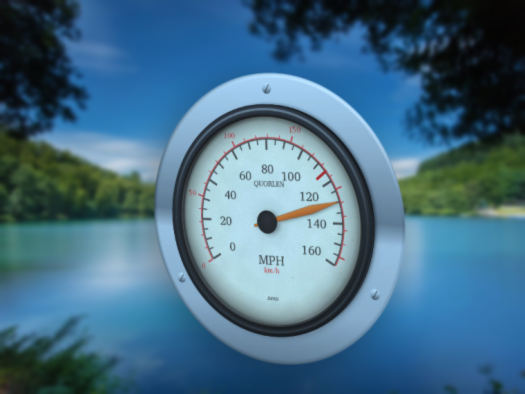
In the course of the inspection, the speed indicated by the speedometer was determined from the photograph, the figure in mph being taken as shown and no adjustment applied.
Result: 130 mph
